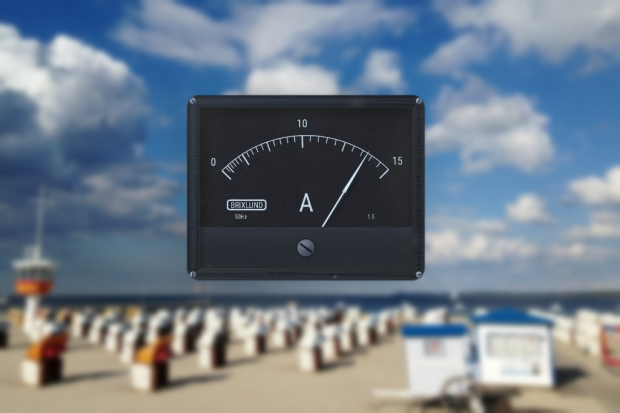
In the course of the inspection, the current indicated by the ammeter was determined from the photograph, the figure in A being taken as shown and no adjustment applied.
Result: 13.75 A
